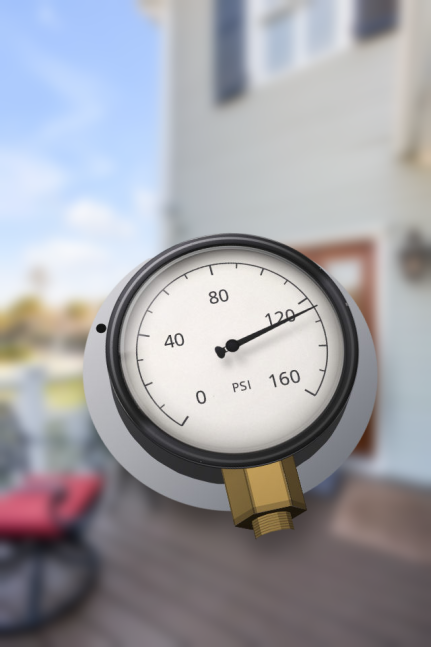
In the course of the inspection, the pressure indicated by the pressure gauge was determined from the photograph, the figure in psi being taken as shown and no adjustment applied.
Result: 125 psi
